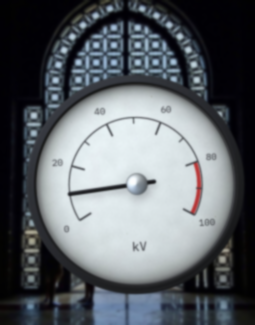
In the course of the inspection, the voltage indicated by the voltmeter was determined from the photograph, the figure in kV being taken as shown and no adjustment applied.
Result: 10 kV
